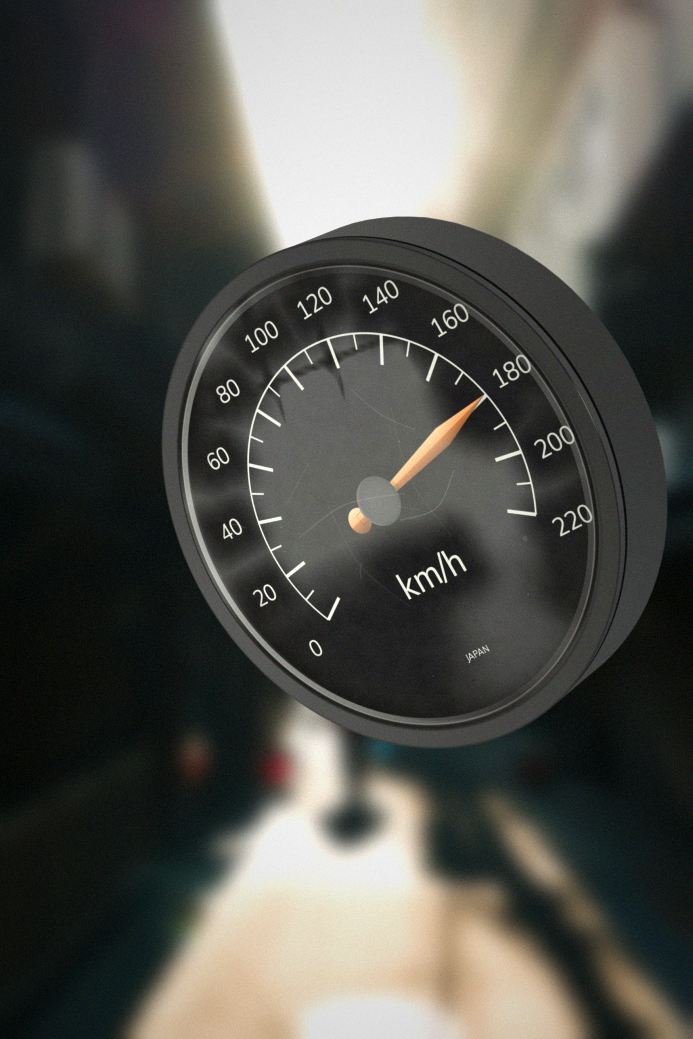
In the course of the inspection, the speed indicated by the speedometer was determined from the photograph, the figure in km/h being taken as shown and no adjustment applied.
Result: 180 km/h
